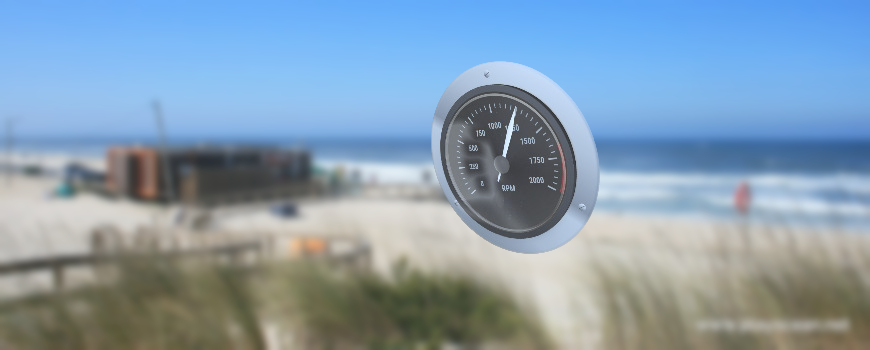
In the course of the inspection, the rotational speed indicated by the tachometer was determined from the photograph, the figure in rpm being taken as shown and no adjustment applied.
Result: 1250 rpm
